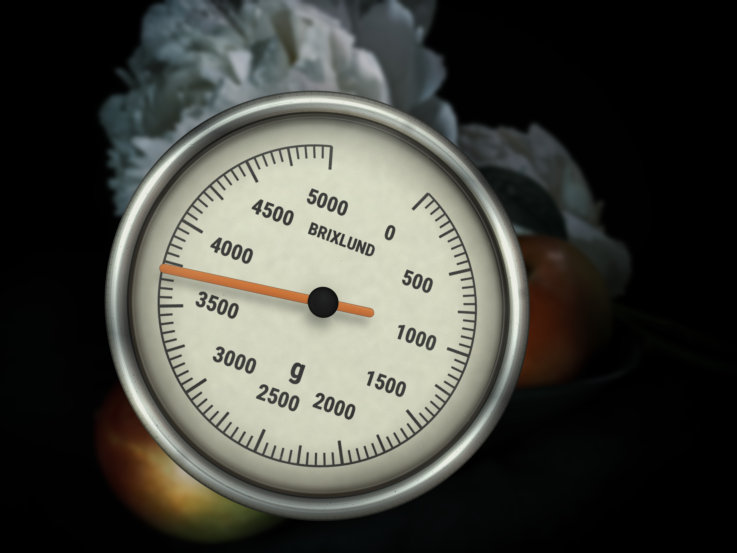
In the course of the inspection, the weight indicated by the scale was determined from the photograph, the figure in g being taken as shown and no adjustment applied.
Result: 3700 g
